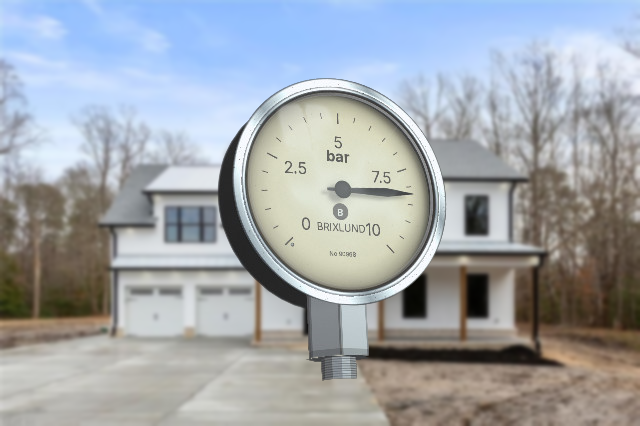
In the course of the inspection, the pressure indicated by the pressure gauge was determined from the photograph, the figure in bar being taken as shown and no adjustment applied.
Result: 8.25 bar
